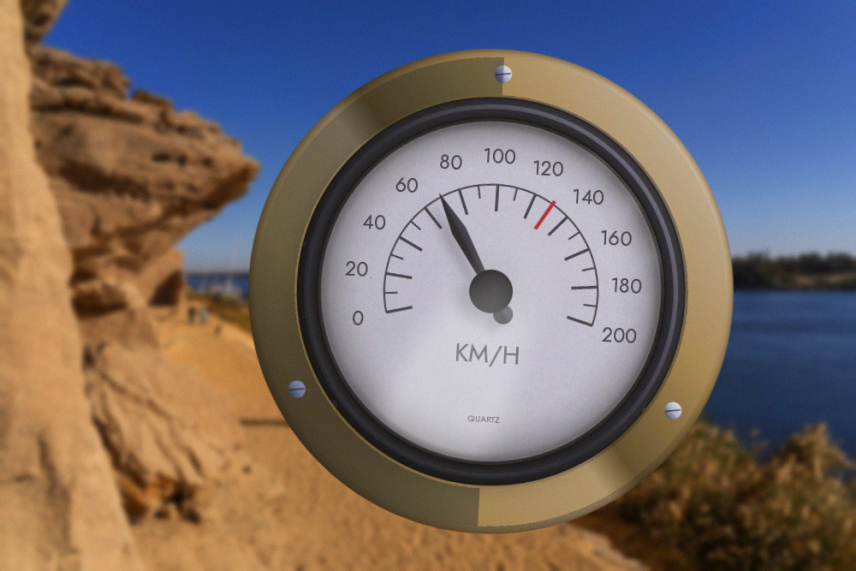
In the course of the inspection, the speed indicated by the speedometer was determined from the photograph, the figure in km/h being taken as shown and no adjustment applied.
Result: 70 km/h
